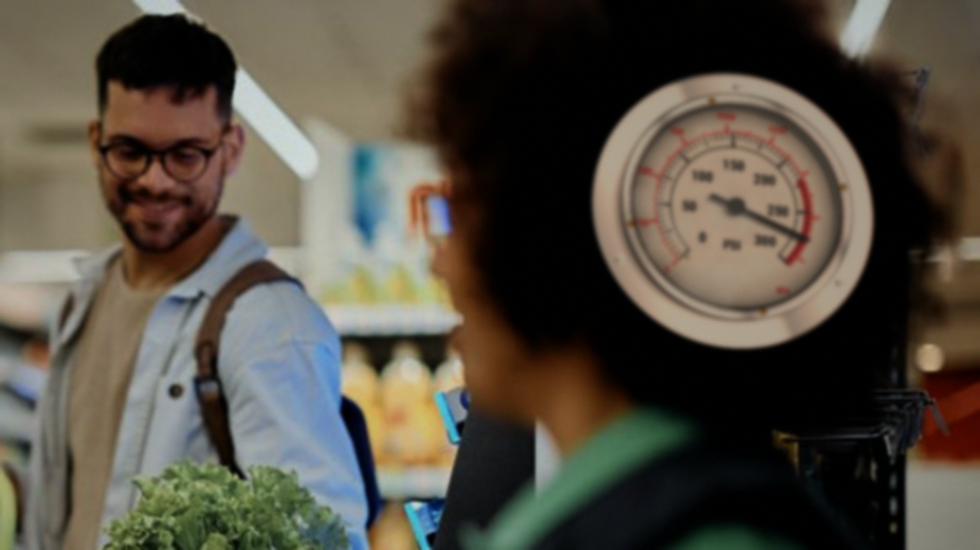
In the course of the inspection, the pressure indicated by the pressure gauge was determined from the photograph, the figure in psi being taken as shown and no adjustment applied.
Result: 275 psi
